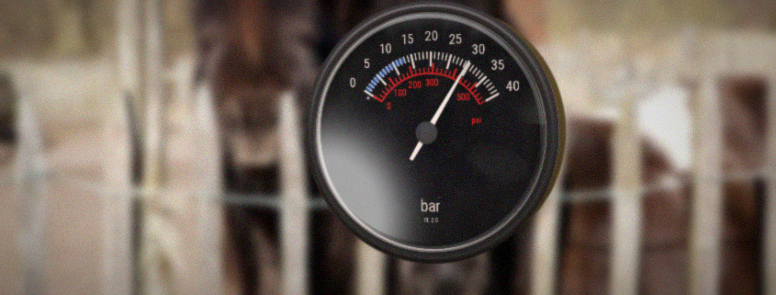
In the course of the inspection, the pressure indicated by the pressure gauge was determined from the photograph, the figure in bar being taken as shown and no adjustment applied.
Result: 30 bar
